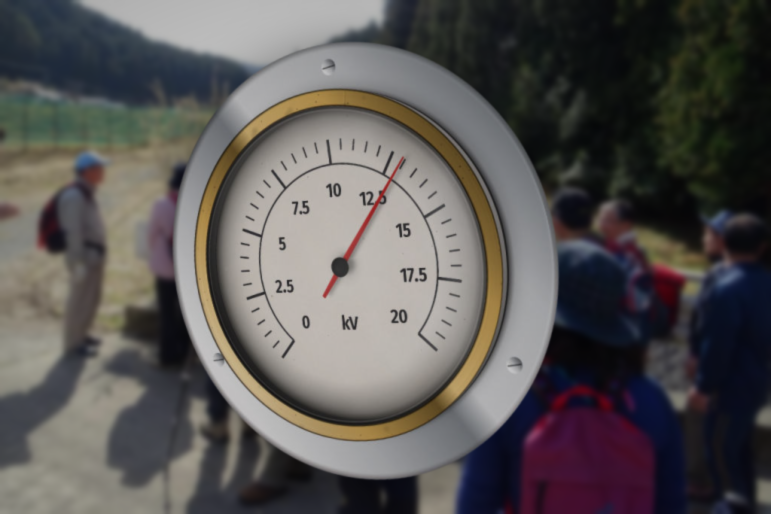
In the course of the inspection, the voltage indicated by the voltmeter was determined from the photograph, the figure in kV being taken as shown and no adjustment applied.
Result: 13 kV
